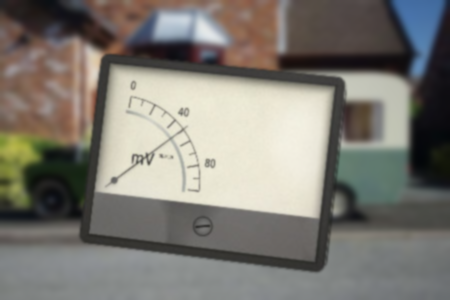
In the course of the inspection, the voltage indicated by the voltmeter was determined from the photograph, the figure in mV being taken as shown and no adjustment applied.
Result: 50 mV
